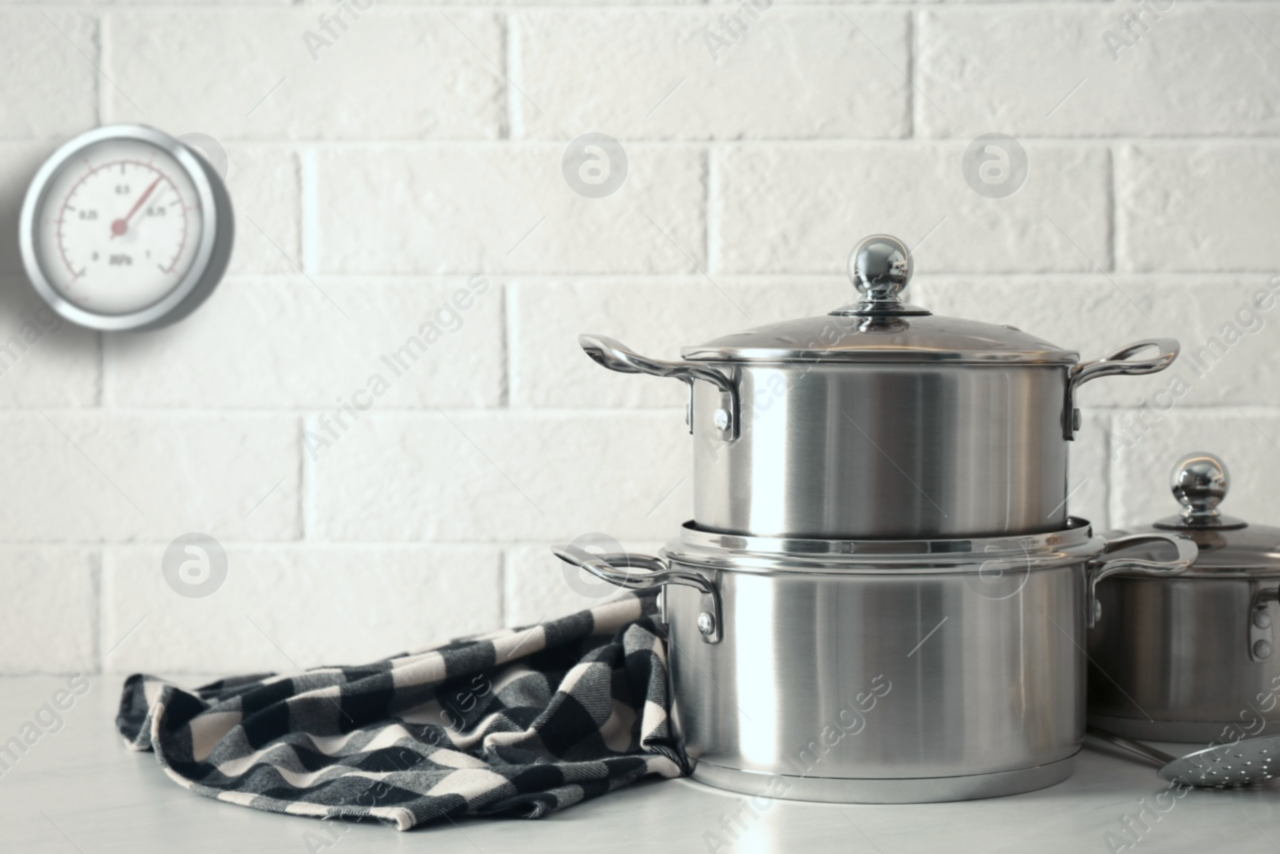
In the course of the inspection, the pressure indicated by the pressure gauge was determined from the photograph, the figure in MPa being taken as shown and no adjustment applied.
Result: 0.65 MPa
